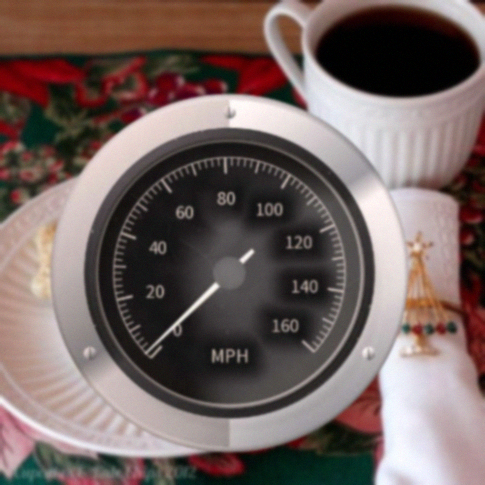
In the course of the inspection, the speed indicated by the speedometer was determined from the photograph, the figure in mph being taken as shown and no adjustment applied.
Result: 2 mph
